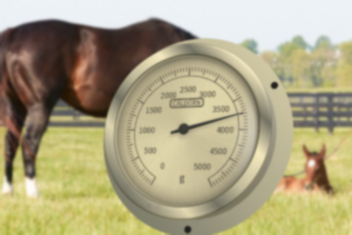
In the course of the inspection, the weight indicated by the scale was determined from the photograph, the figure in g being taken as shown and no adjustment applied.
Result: 3750 g
